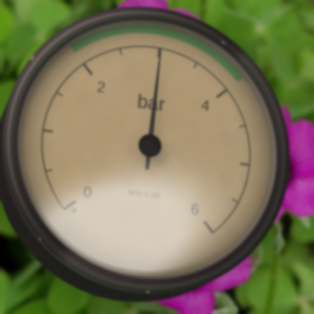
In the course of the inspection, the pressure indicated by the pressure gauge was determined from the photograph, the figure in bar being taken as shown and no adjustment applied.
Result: 3 bar
